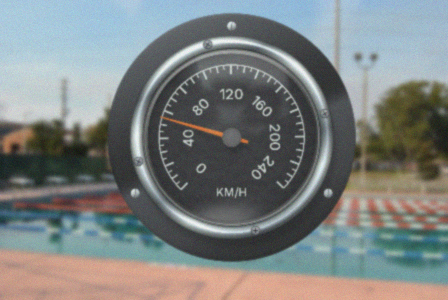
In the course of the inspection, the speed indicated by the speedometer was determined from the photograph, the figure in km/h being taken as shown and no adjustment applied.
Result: 55 km/h
